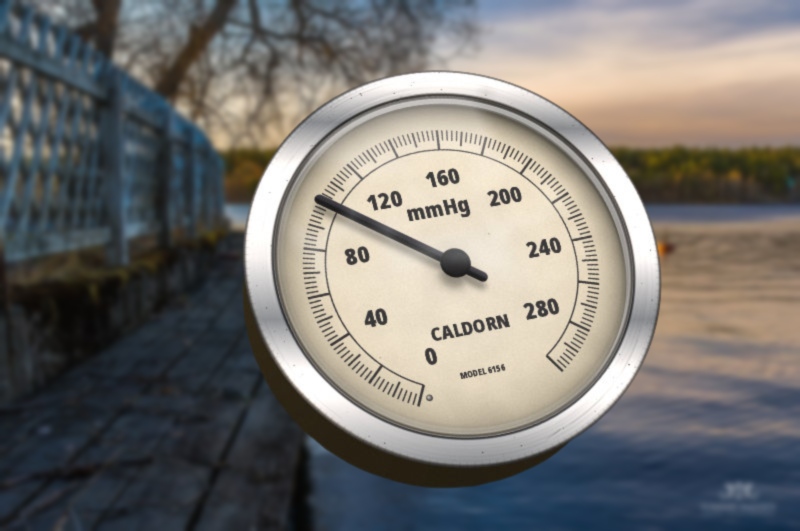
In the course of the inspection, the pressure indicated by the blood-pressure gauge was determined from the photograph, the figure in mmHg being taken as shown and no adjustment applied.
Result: 100 mmHg
